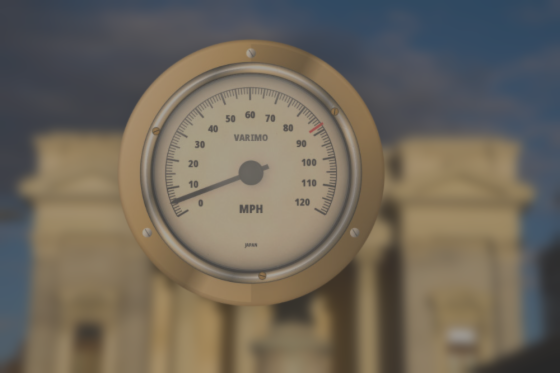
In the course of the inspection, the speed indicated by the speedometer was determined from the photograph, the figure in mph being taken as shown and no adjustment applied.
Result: 5 mph
